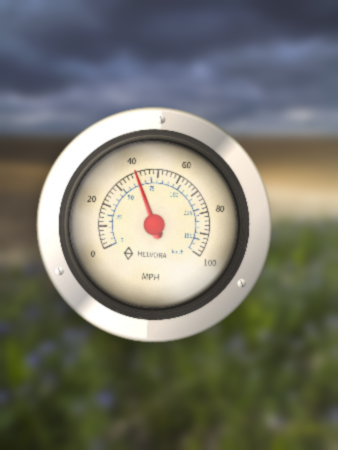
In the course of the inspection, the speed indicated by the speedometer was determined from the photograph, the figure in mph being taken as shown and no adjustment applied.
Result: 40 mph
